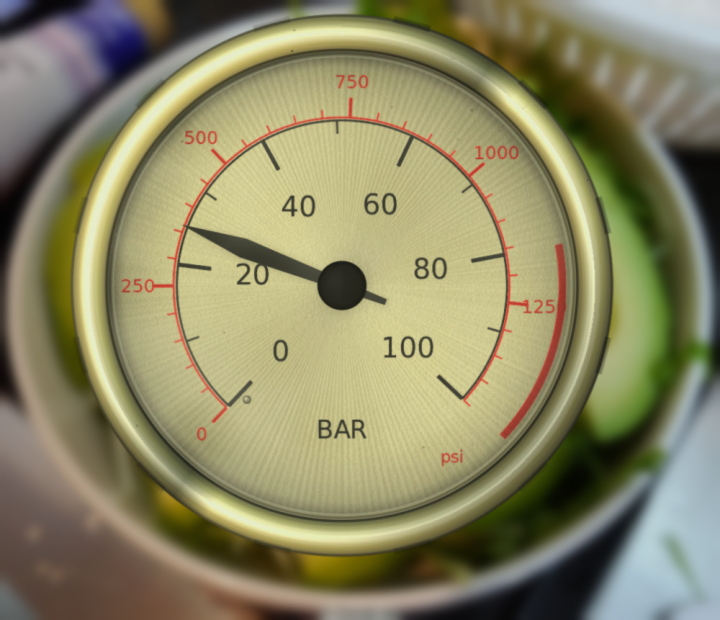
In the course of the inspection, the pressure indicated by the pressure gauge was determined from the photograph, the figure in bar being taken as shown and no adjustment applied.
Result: 25 bar
